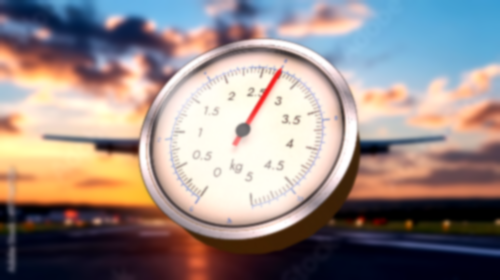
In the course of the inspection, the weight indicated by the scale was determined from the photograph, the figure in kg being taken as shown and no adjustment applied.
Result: 2.75 kg
